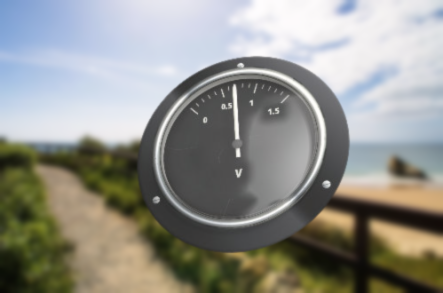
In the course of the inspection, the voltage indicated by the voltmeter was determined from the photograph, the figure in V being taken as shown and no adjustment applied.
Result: 0.7 V
